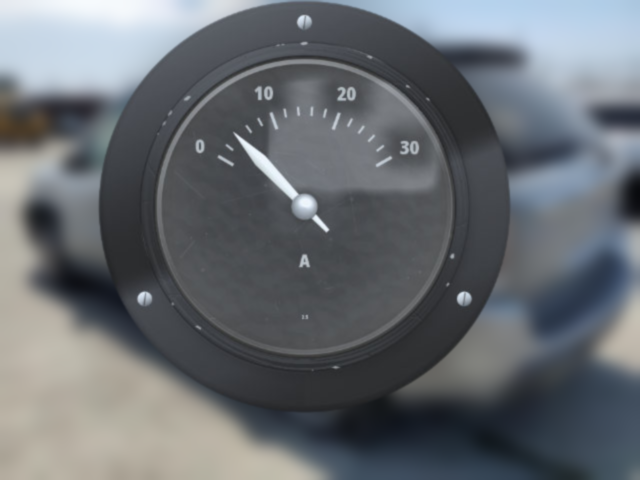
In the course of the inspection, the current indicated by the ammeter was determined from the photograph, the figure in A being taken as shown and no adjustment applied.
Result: 4 A
